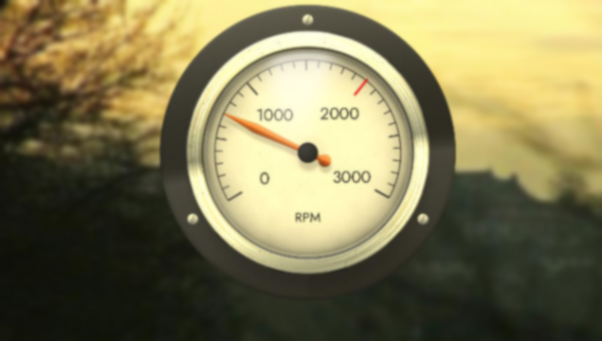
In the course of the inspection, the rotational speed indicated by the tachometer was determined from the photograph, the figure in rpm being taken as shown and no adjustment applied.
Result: 700 rpm
